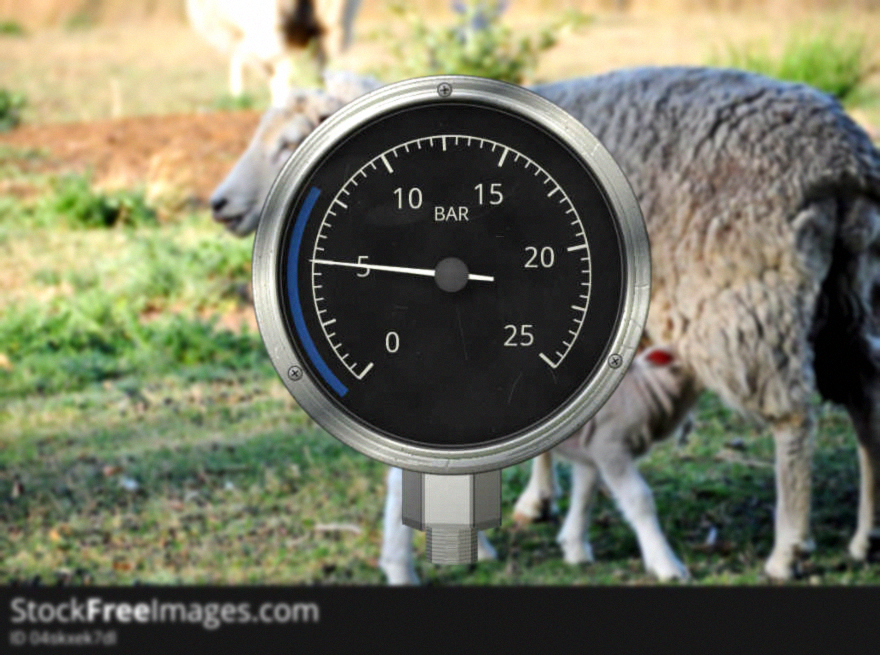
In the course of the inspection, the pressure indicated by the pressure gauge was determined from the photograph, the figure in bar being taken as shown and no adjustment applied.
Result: 5 bar
